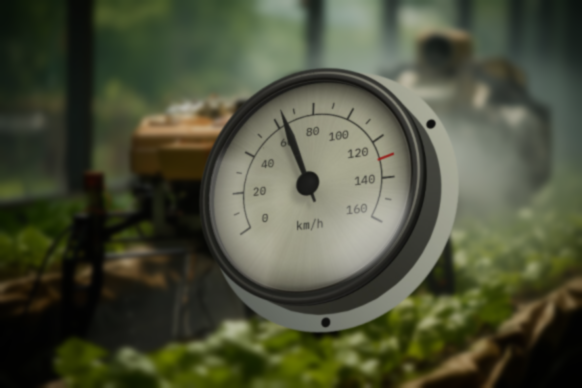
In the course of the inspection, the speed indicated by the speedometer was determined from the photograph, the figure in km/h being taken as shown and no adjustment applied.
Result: 65 km/h
